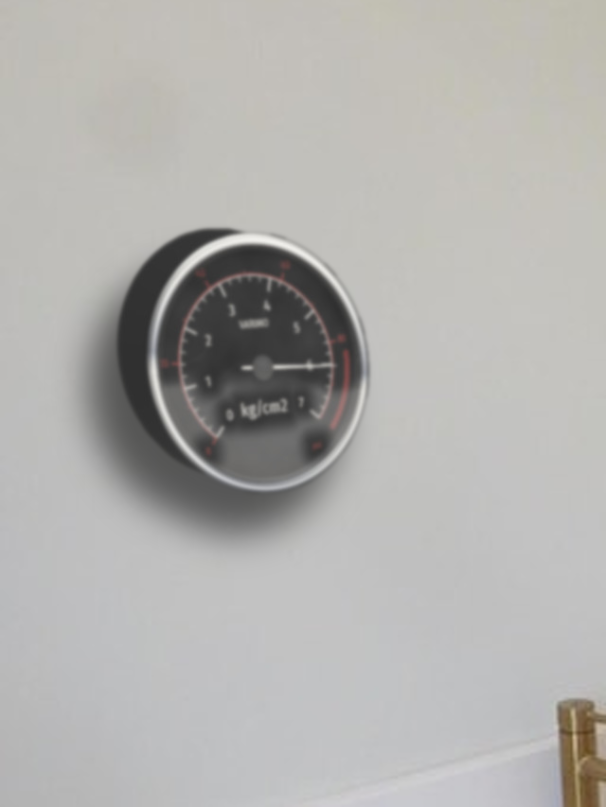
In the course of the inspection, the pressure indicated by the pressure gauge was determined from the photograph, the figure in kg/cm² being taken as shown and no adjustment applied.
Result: 6 kg/cm²
